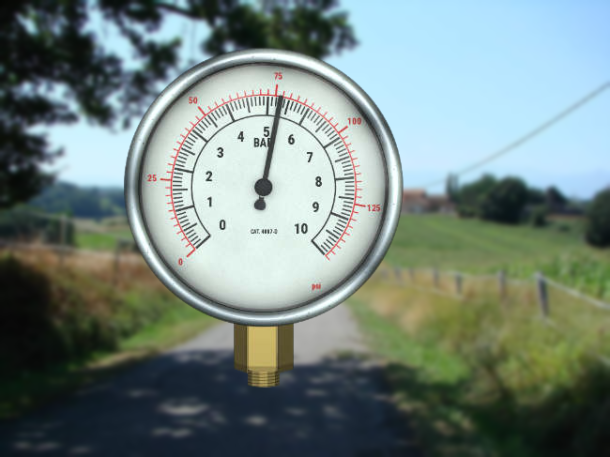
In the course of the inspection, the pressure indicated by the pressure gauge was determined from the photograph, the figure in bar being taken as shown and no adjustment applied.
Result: 5.3 bar
